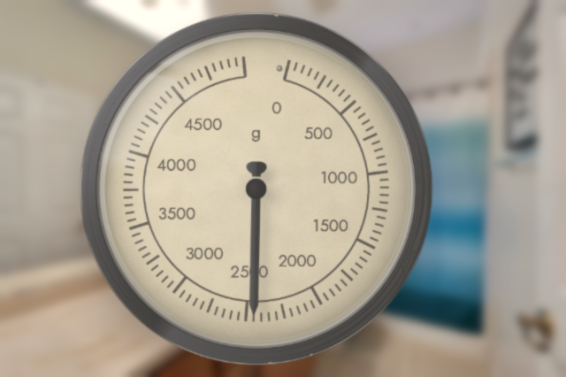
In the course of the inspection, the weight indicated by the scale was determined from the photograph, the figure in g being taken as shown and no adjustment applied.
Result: 2450 g
